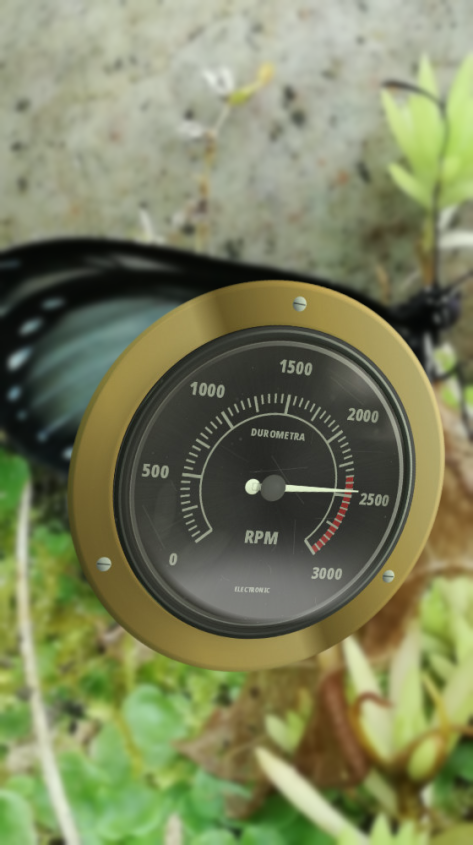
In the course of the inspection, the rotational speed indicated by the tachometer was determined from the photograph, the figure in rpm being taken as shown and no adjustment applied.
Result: 2450 rpm
